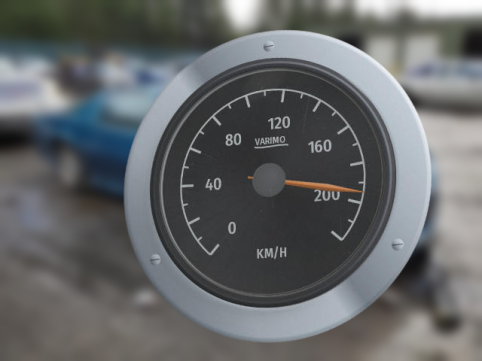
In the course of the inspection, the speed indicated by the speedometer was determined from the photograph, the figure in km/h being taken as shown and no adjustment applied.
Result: 195 km/h
